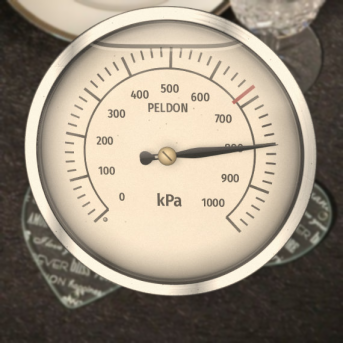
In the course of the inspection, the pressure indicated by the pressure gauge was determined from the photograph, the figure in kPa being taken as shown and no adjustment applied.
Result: 800 kPa
